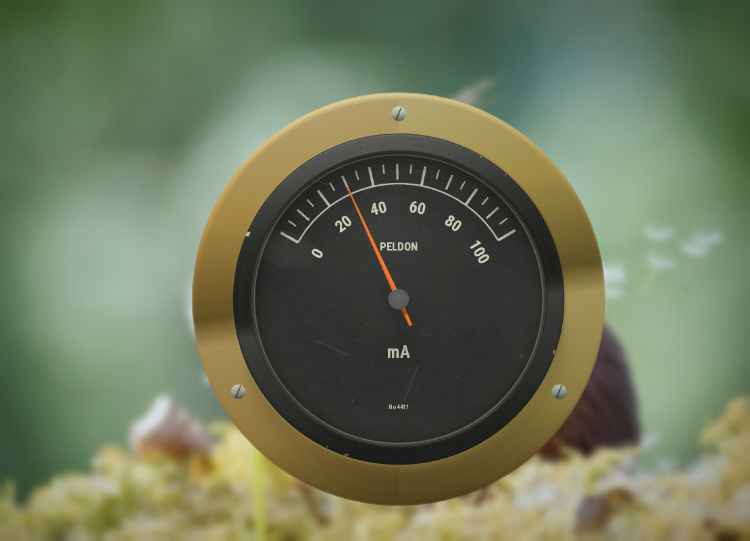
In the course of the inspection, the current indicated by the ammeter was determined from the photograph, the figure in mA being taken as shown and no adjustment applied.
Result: 30 mA
